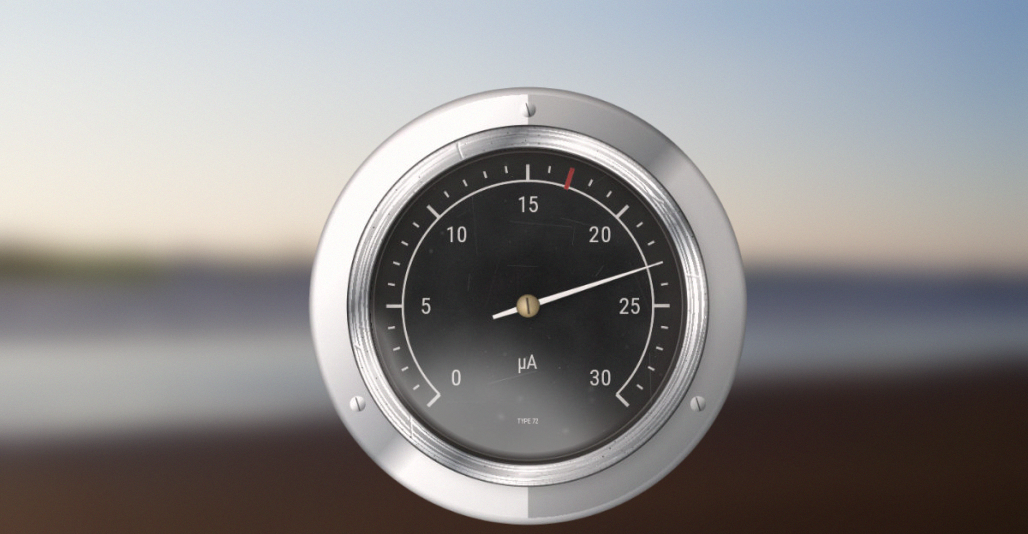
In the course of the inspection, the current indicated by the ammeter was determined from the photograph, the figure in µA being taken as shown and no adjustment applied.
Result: 23 µA
